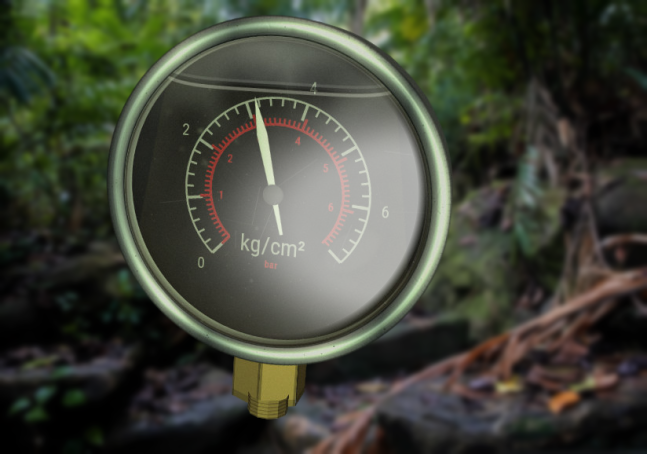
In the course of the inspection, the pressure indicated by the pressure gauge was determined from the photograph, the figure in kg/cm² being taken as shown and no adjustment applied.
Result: 3.2 kg/cm²
